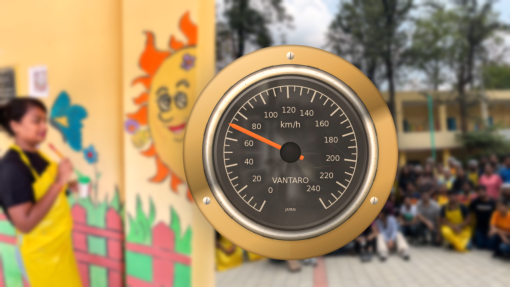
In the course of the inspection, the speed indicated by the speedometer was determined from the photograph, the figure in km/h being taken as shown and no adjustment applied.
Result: 70 km/h
